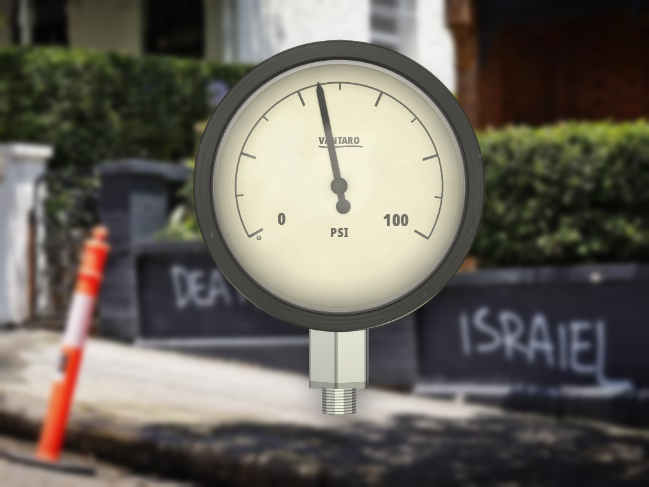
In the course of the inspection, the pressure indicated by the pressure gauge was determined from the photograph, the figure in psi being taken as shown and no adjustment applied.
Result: 45 psi
